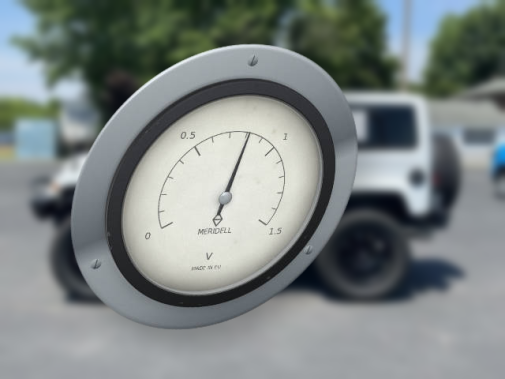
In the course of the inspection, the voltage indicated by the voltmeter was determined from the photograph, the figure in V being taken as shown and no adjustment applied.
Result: 0.8 V
